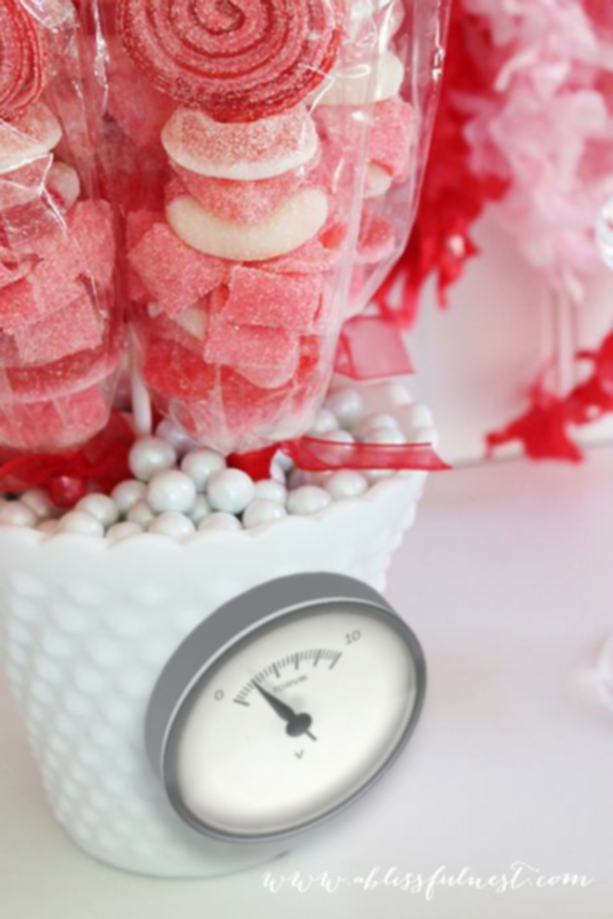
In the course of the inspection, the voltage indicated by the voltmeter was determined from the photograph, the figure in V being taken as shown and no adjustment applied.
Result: 2 V
